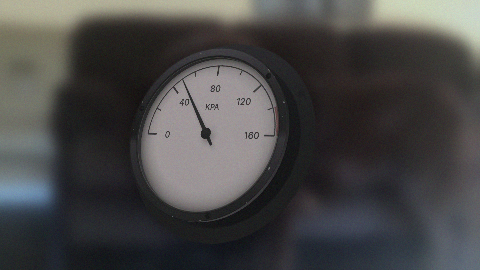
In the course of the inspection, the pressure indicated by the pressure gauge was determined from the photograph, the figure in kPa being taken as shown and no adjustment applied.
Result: 50 kPa
